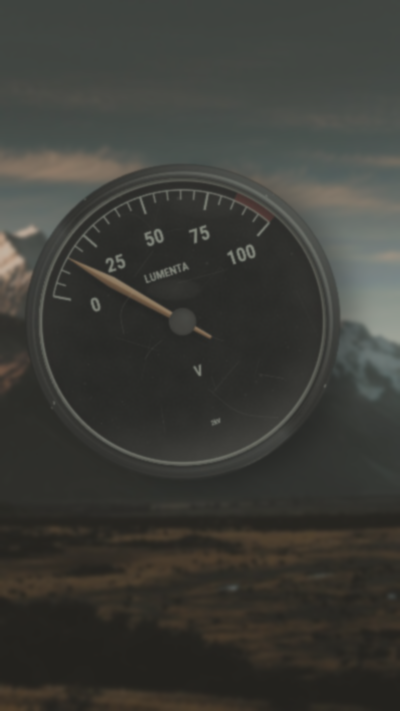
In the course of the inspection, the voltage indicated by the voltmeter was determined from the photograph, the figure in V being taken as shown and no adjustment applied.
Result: 15 V
